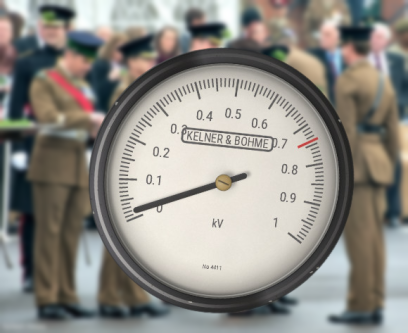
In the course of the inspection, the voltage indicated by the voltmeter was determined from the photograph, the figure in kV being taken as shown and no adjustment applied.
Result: 0.02 kV
